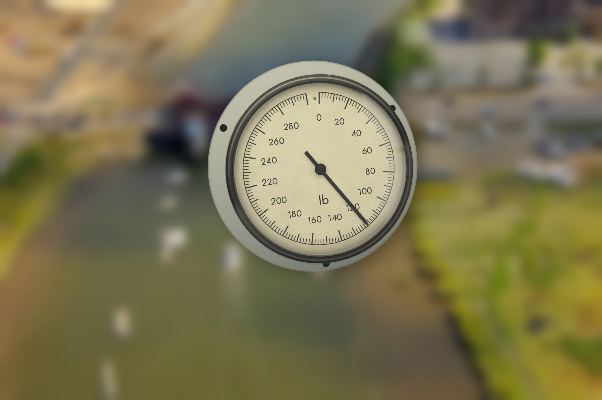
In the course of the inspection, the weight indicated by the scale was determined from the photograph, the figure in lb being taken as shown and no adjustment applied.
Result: 120 lb
